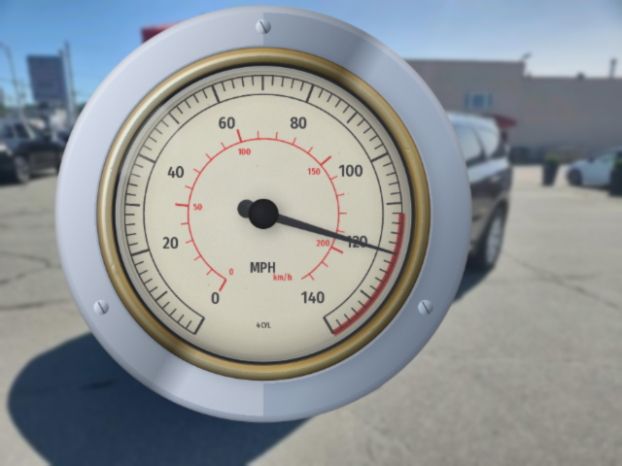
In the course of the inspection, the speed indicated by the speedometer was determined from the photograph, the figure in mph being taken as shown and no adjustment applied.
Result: 120 mph
